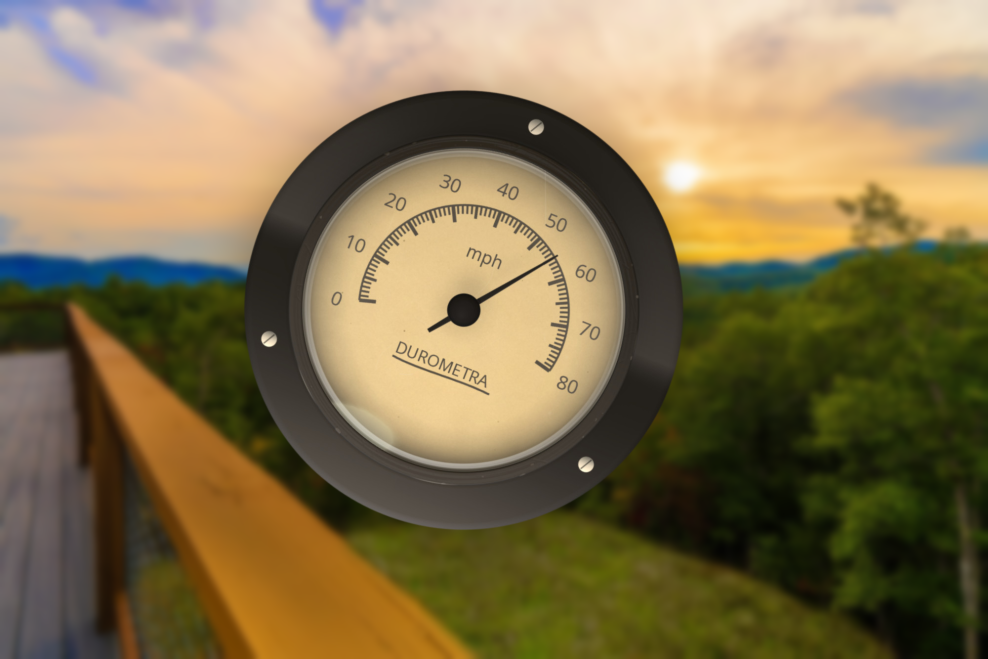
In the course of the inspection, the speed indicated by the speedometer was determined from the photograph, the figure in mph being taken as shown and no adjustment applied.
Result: 55 mph
